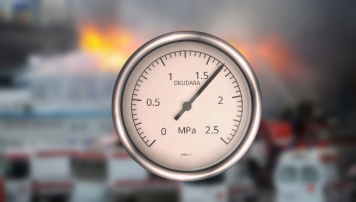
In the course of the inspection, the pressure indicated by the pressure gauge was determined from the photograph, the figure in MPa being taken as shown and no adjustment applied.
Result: 1.65 MPa
